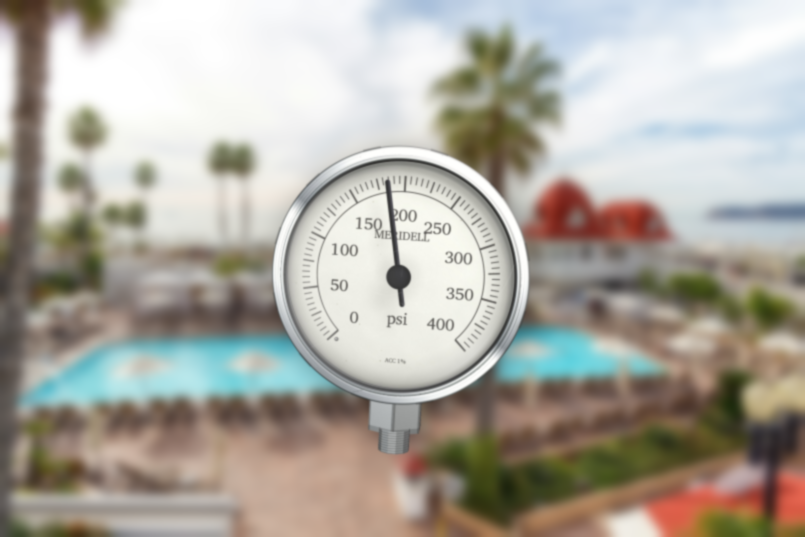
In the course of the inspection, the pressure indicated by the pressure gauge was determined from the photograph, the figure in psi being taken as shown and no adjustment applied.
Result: 185 psi
